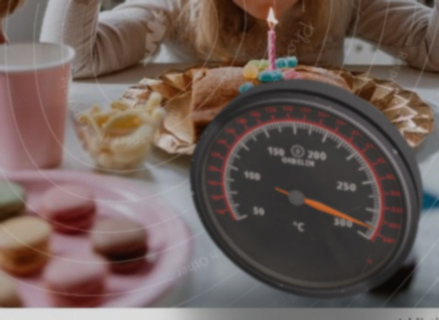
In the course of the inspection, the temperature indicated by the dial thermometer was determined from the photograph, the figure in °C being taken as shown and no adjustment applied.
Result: 287.5 °C
